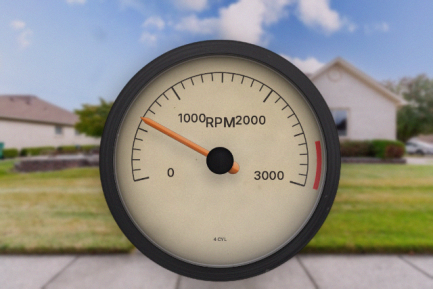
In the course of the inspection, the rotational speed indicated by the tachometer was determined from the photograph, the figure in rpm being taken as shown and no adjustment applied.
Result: 600 rpm
